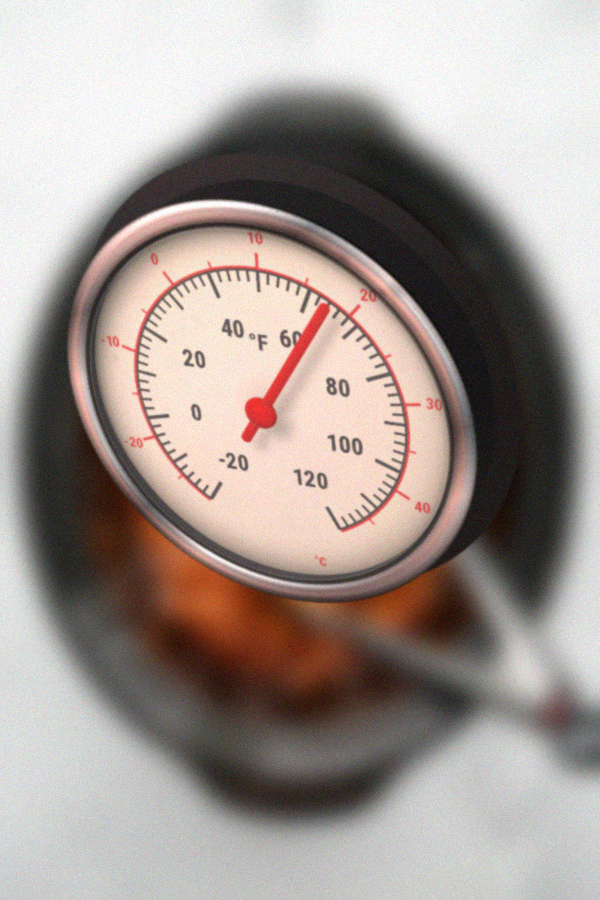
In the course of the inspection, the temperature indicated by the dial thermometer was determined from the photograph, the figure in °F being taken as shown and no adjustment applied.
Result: 64 °F
